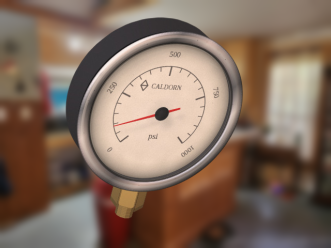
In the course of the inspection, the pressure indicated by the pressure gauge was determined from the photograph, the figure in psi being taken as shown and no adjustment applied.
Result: 100 psi
